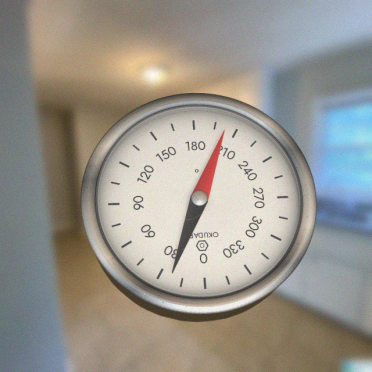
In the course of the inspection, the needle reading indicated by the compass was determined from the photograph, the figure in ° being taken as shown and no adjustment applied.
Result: 202.5 °
